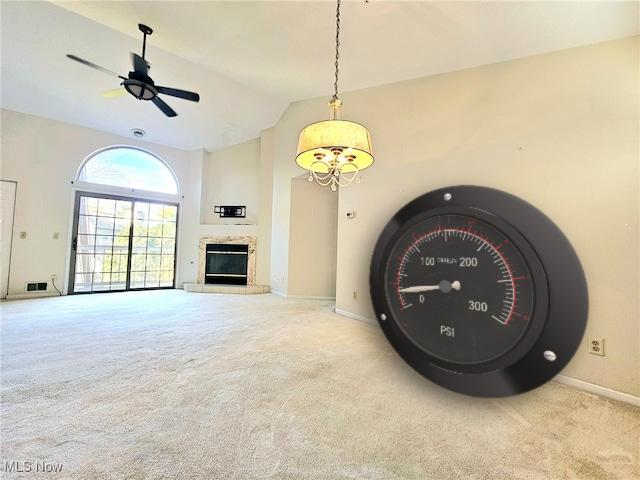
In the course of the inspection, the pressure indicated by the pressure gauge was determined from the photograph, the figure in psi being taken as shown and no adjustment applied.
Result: 25 psi
